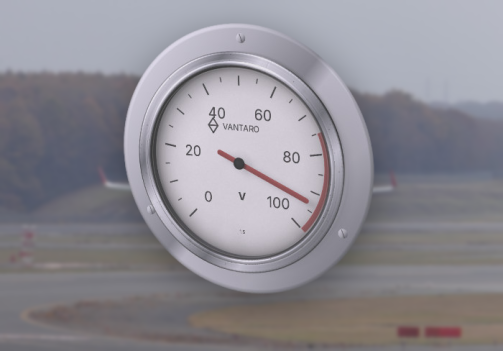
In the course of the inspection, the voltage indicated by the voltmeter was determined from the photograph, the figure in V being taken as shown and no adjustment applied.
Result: 92.5 V
